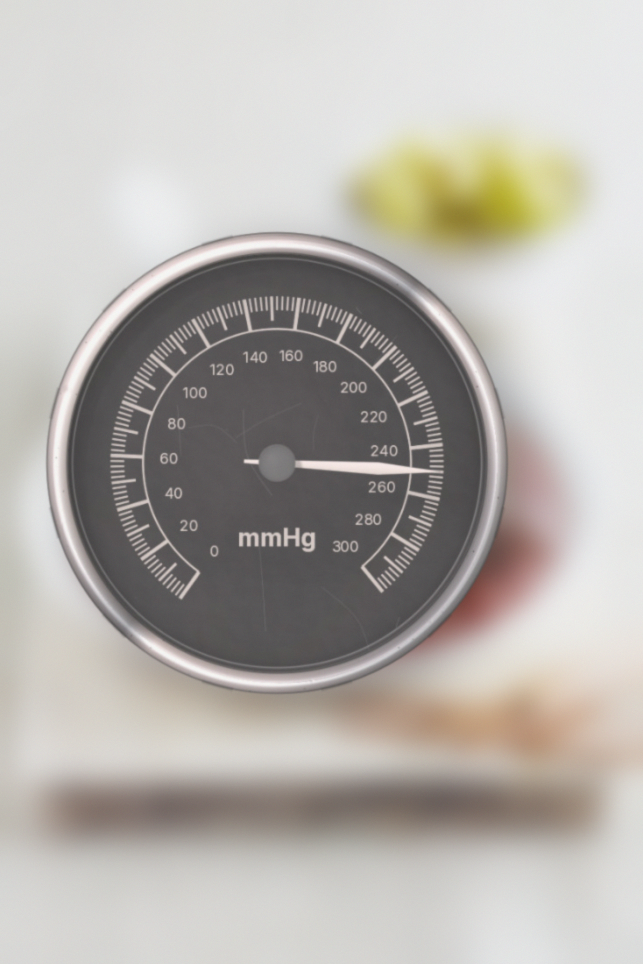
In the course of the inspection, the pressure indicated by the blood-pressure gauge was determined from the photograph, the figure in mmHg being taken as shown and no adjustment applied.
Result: 250 mmHg
